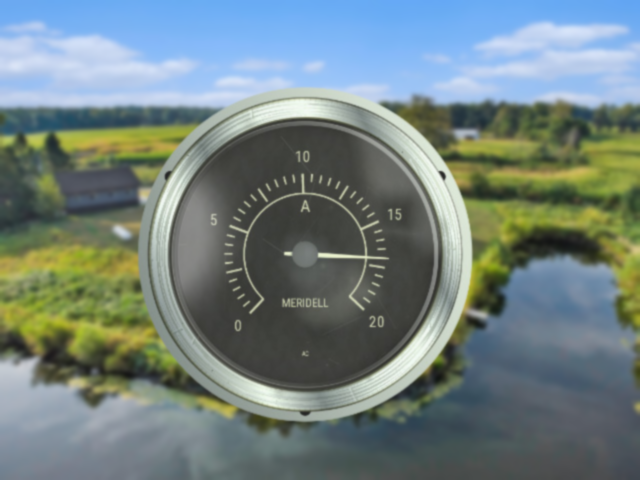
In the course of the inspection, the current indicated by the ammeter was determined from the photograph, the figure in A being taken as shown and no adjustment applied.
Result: 17 A
